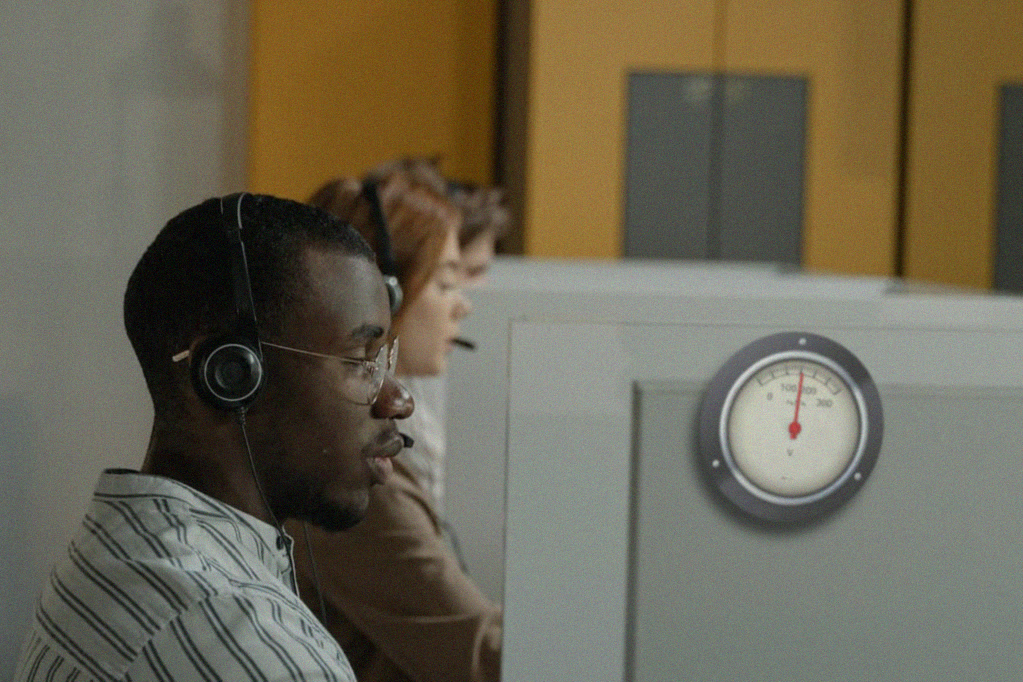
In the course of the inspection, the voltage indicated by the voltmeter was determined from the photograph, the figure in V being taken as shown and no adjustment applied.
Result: 150 V
